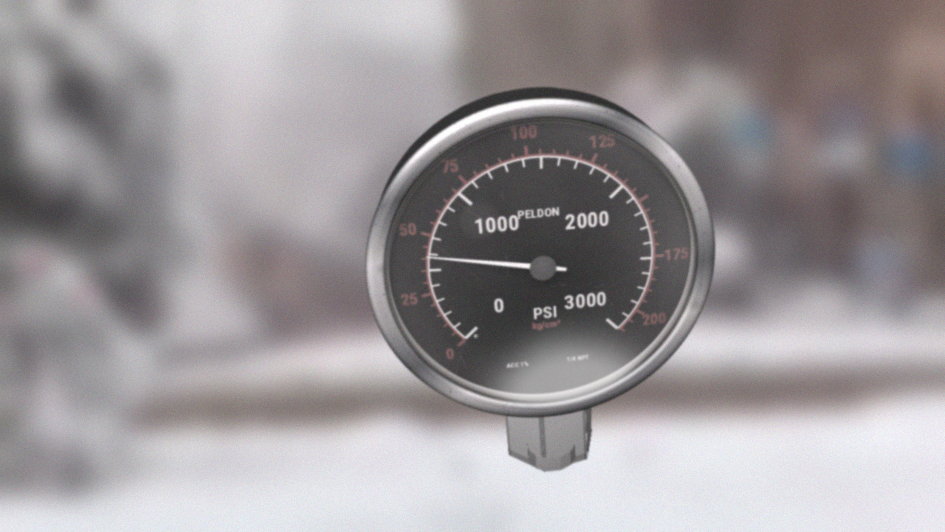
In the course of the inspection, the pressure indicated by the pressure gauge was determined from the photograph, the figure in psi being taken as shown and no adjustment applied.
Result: 600 psi
